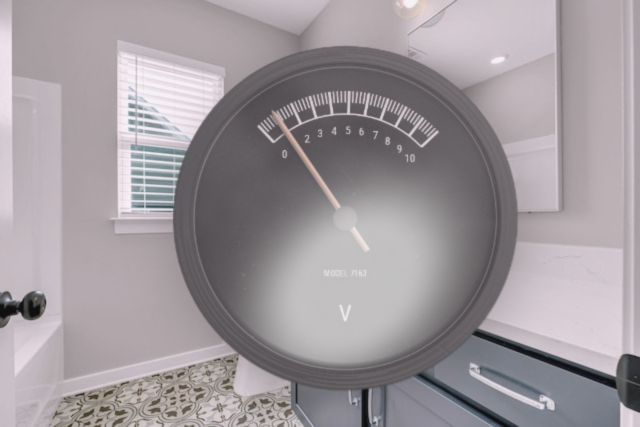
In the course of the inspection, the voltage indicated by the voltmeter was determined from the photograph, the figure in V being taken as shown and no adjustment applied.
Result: 1 V
